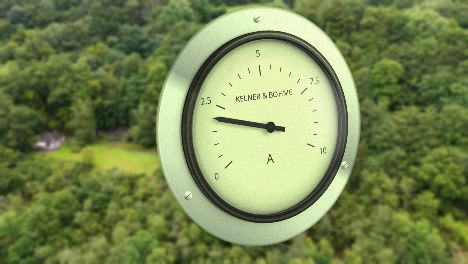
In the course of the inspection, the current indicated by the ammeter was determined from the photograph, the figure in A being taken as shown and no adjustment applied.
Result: 2 A
